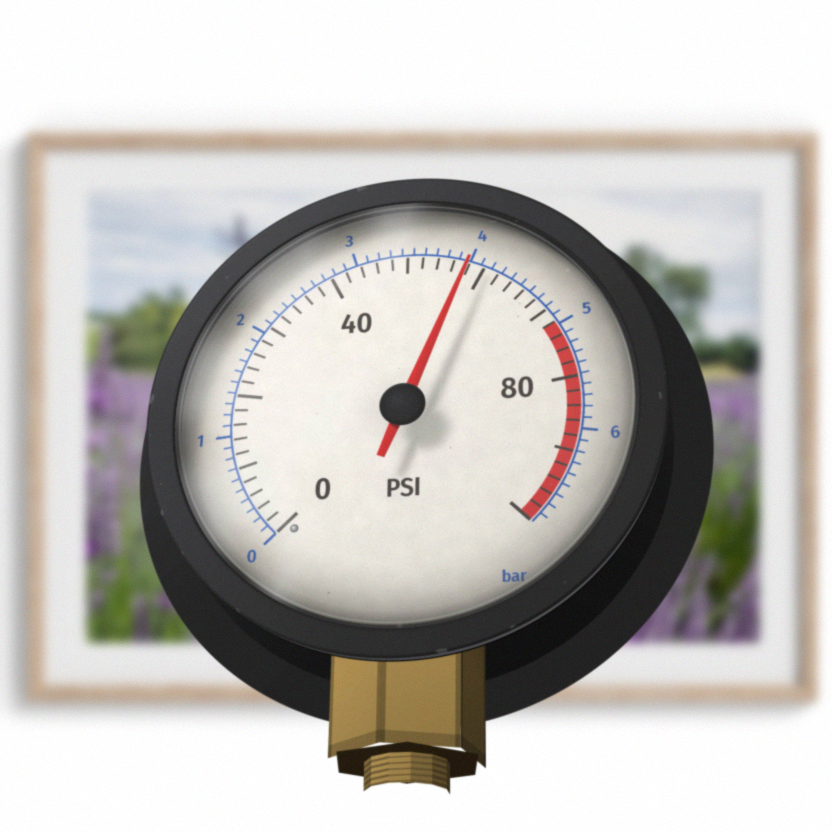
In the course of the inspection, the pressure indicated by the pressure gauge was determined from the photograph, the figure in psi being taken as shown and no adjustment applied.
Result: 58 psi
